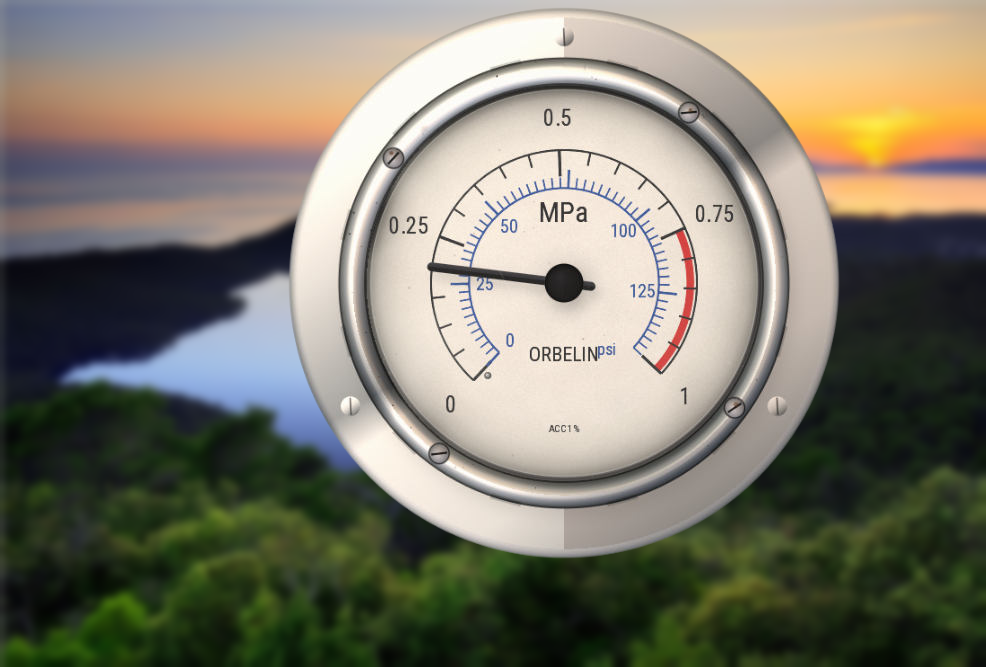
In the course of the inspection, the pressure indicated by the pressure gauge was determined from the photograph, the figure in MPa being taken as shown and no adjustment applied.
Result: 0.2 MPa
